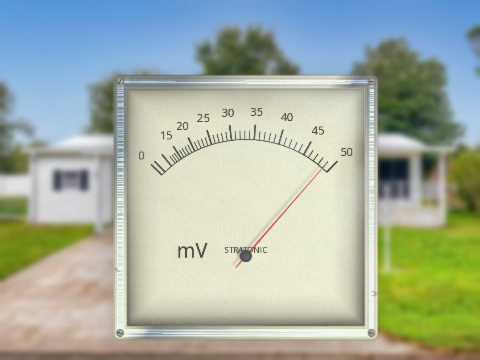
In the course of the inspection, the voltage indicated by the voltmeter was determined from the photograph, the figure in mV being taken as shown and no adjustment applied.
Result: 49 mV
